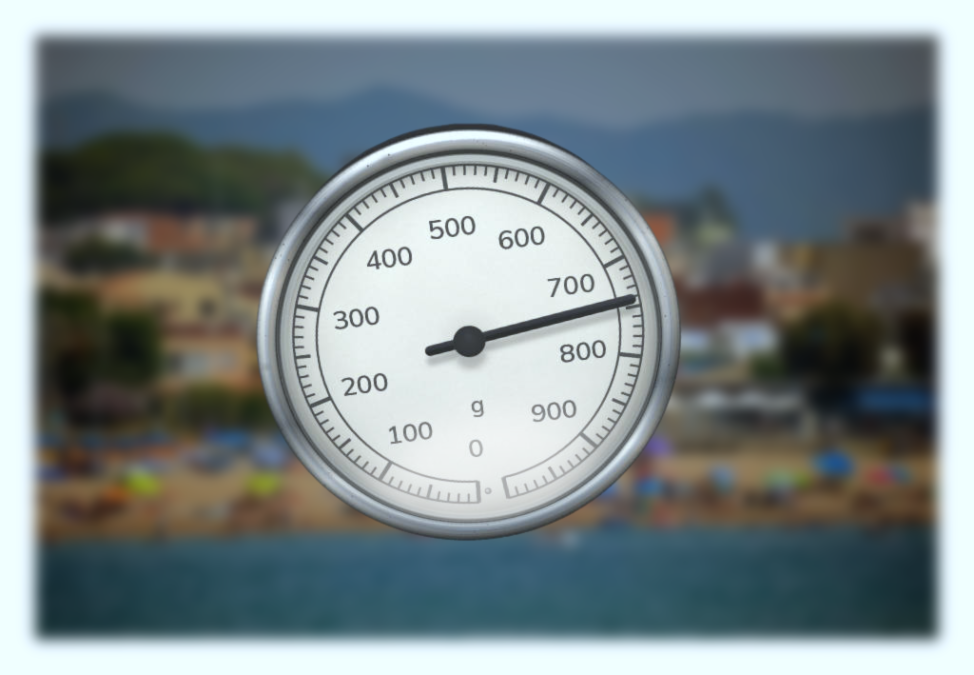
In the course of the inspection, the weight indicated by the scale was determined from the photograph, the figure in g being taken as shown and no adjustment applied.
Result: 740 g
